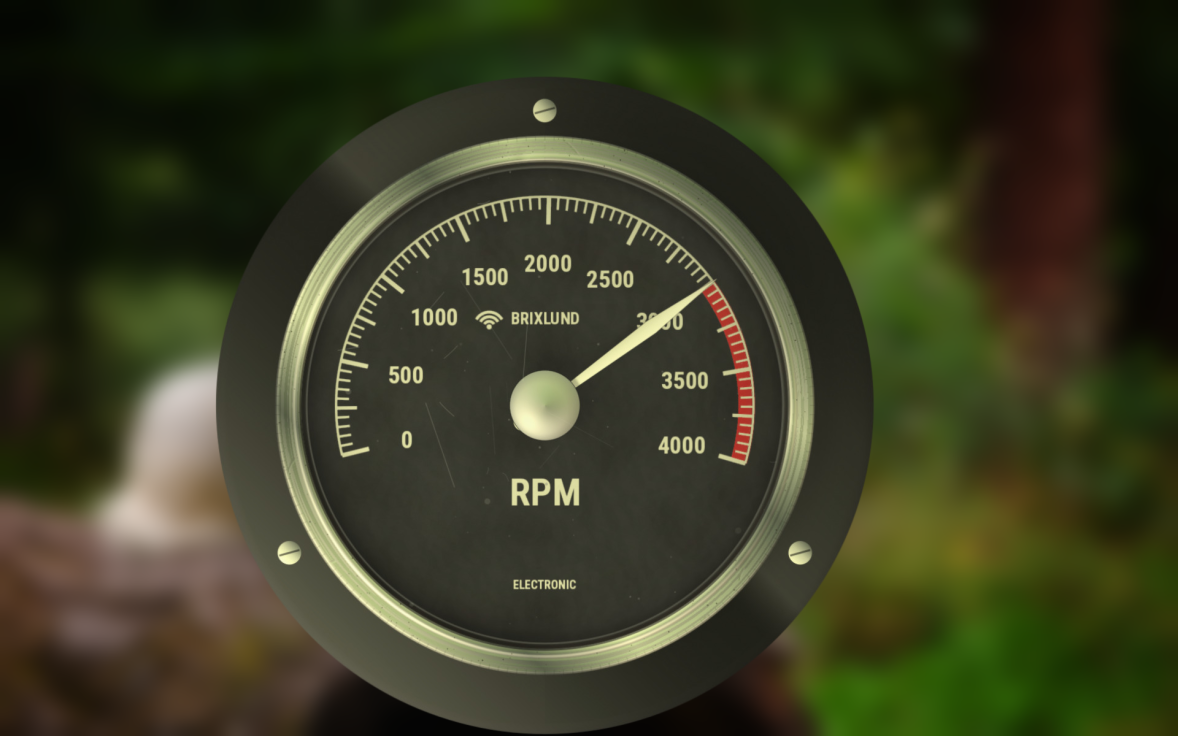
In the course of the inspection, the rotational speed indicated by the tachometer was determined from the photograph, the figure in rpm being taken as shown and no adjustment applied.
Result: 3000 rpm
